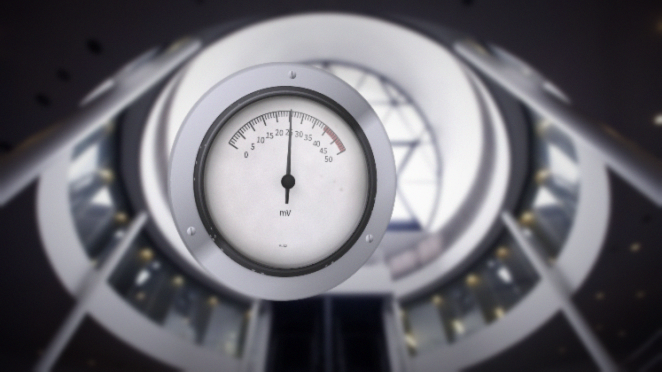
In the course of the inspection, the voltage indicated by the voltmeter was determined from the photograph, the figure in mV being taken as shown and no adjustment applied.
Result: 25 mV
